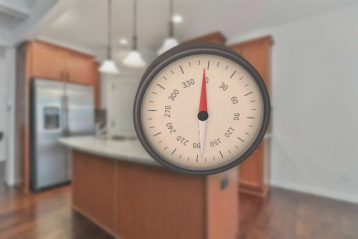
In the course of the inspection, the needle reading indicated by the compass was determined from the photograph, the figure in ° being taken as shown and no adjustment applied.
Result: 355 °
